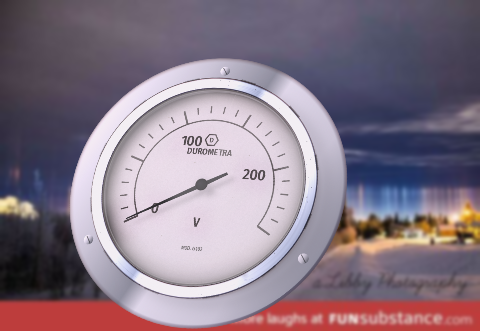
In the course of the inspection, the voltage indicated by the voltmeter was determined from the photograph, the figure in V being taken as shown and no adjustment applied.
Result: 0 V
